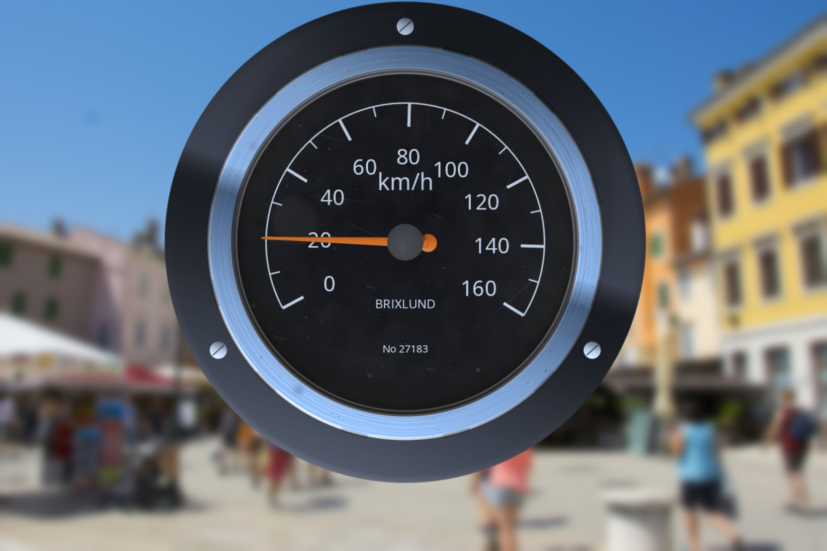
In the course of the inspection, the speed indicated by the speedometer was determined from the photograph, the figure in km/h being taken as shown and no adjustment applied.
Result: 20 km/h
